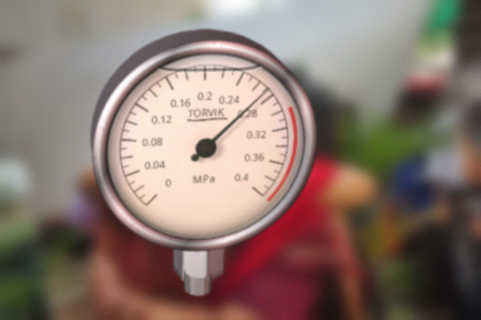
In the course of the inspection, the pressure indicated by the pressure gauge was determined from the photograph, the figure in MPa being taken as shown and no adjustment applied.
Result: 0.27 MPa
